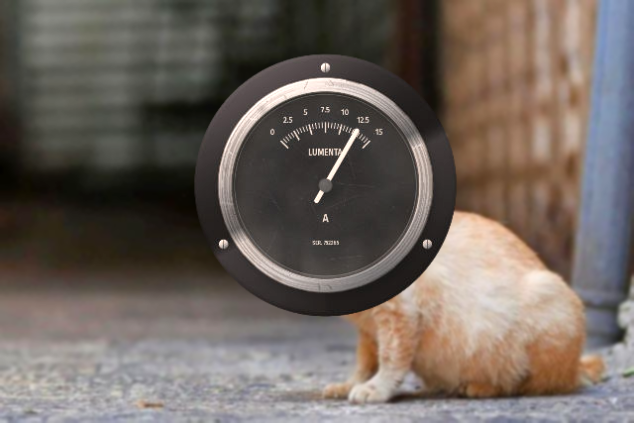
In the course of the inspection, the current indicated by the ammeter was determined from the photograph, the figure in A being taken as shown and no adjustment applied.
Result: 12.5 A
